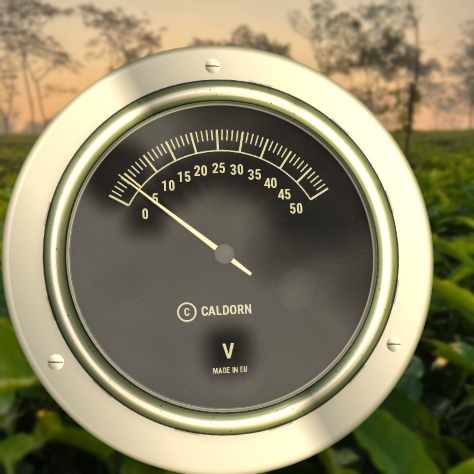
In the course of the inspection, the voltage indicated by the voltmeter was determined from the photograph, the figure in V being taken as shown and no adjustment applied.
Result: 4 V
